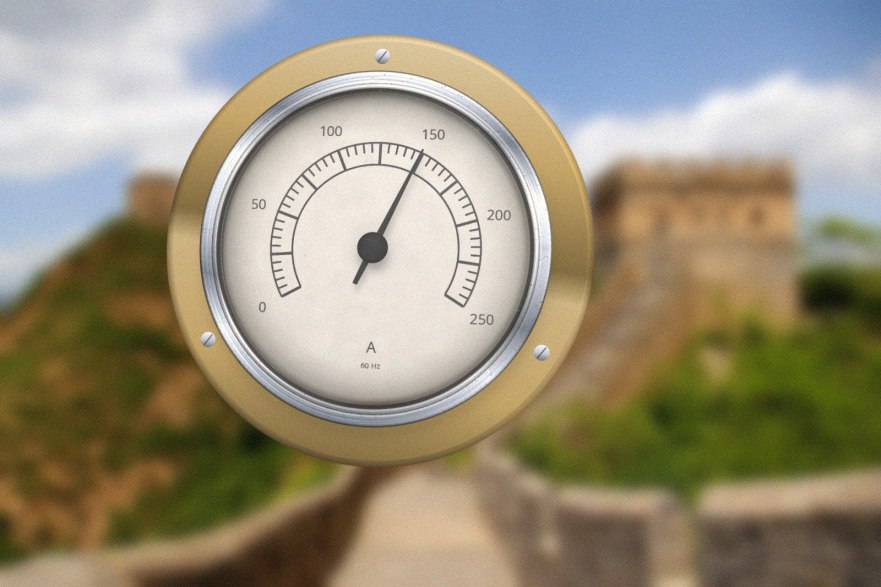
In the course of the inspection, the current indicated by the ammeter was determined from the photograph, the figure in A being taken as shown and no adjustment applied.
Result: 150 A
